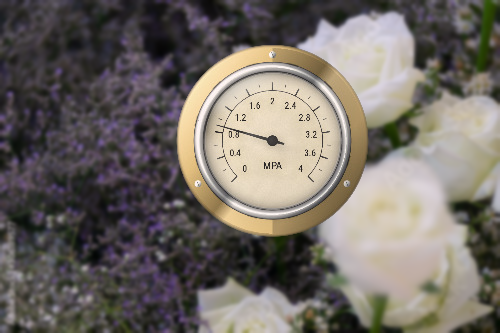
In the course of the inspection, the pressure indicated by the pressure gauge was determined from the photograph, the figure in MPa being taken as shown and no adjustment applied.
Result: 0.9 MPa
